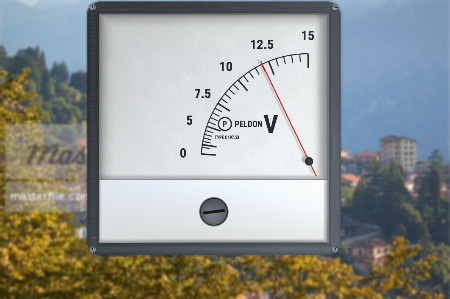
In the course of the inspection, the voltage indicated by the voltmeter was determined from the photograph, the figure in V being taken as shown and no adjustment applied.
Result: 12 V
